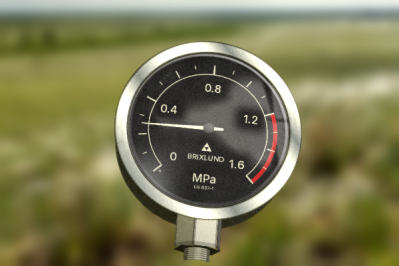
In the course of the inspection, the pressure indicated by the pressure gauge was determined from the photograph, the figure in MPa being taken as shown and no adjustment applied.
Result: 0.25 MPa
